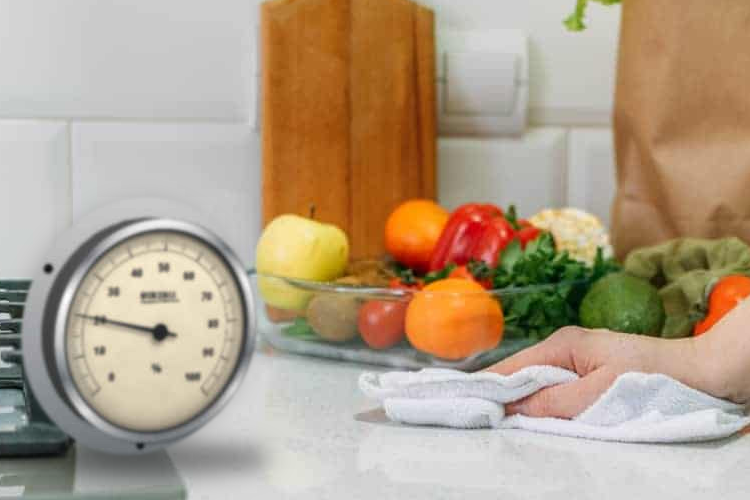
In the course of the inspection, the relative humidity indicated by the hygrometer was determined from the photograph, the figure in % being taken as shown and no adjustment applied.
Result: 20 %
